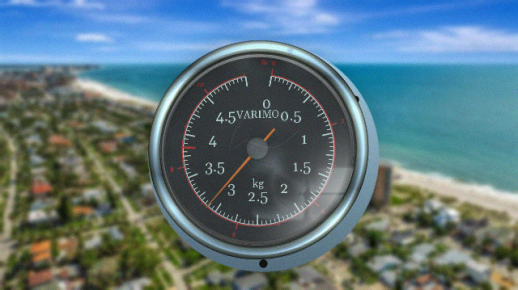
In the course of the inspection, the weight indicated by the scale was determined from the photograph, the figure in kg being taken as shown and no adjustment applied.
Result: 3.1 kg
